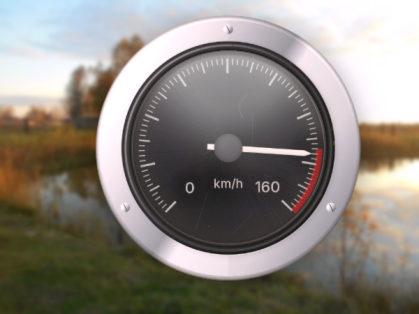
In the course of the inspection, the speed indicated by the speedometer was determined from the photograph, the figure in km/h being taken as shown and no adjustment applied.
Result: 136 km/h
